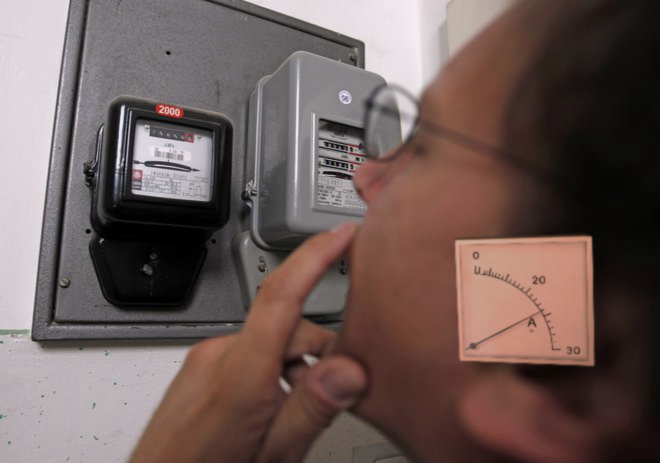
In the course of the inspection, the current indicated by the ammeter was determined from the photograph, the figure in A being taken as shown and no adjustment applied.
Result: 24 A
